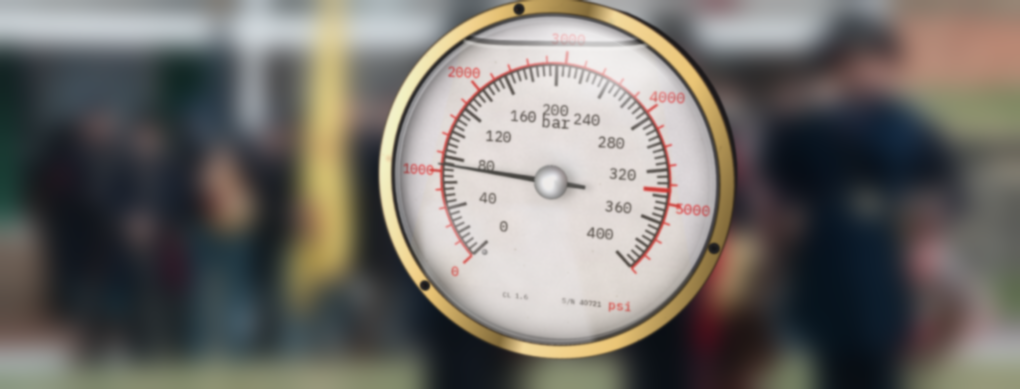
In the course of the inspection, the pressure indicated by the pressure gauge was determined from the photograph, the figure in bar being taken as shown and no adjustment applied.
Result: 75 bar
